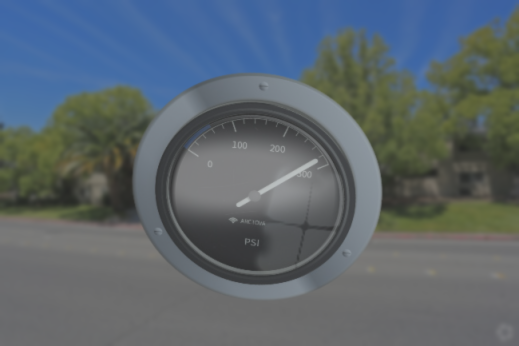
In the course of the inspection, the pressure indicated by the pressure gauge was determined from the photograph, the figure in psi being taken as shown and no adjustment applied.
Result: 280 psi
